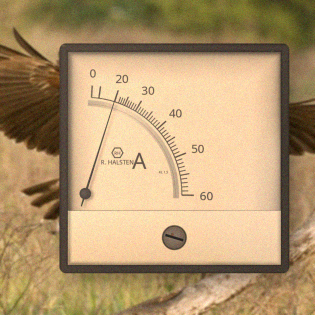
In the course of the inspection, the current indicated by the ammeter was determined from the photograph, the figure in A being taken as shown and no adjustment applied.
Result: 20 A
